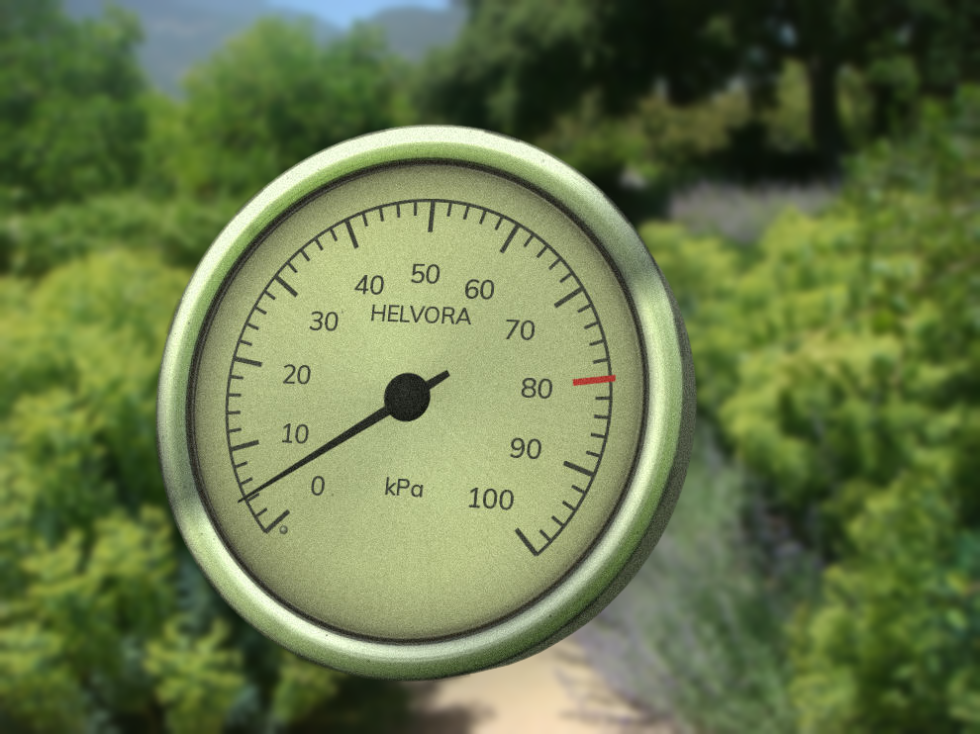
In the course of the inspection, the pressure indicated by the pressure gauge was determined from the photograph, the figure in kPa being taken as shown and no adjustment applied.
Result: 4 kPa
